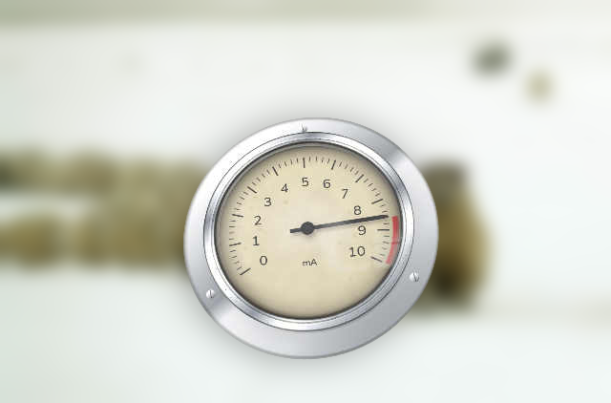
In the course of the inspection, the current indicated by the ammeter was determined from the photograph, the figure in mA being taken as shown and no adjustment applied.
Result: 8.6 mA
